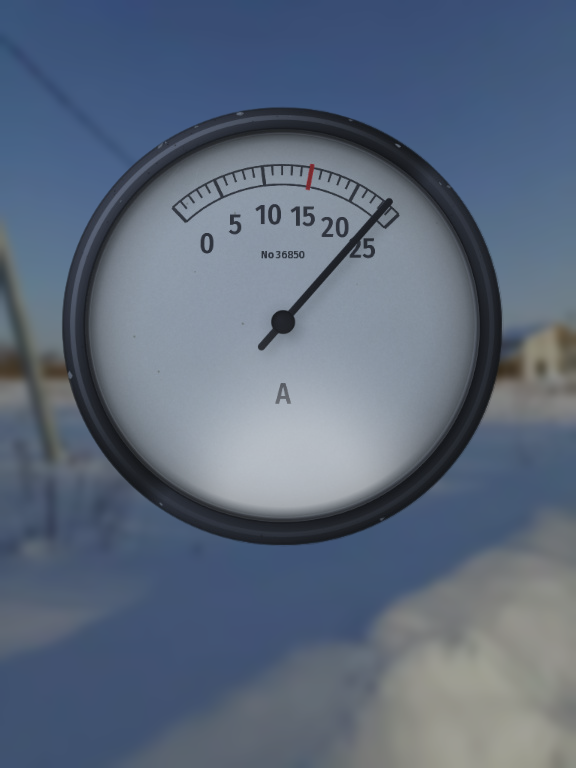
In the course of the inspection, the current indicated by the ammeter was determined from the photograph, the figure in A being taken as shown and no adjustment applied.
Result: 23.5 A
